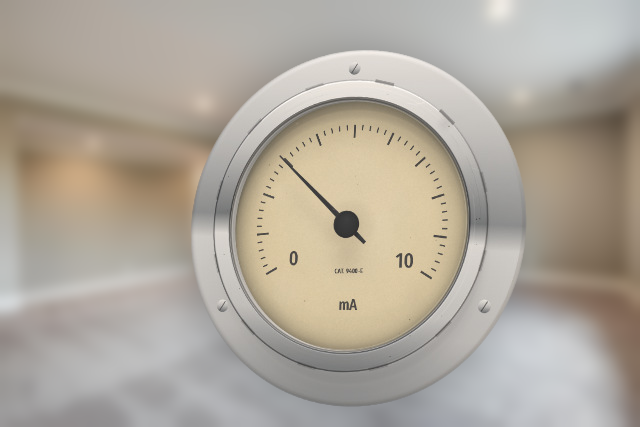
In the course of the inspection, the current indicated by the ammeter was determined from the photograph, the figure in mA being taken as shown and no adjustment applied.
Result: 3 mA
